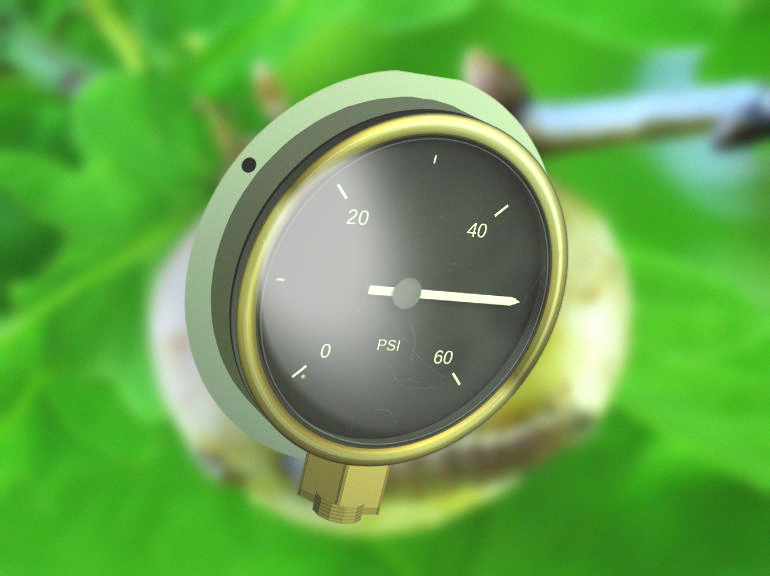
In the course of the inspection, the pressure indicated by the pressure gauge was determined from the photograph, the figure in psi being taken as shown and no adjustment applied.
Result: 50 psi
